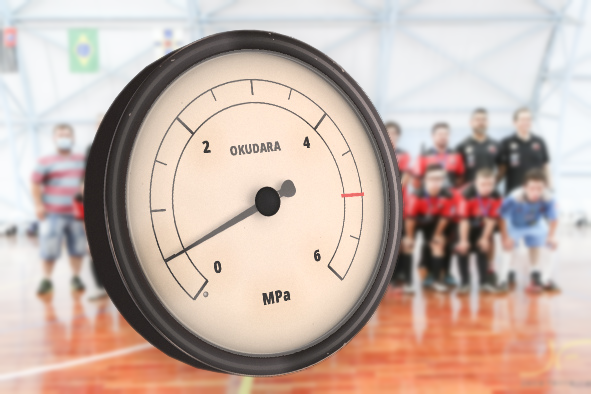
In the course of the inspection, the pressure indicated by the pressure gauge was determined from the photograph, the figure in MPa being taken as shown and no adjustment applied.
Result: 0.5 MPa
